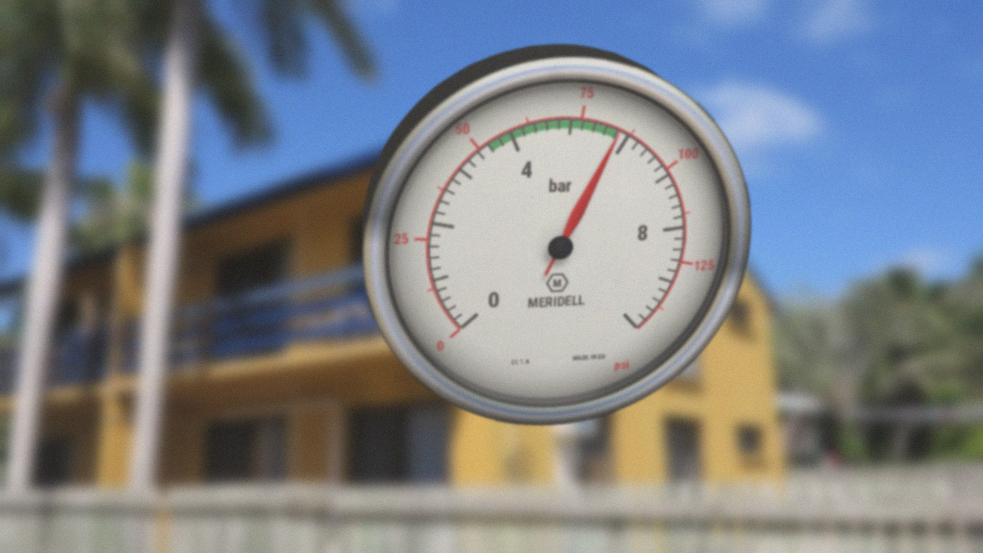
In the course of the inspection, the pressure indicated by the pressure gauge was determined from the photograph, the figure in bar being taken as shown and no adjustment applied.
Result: 5.8 bar
